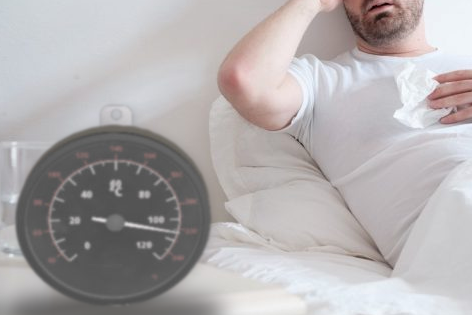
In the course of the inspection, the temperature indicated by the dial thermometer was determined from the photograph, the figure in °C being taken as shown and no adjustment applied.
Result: 105 °C
